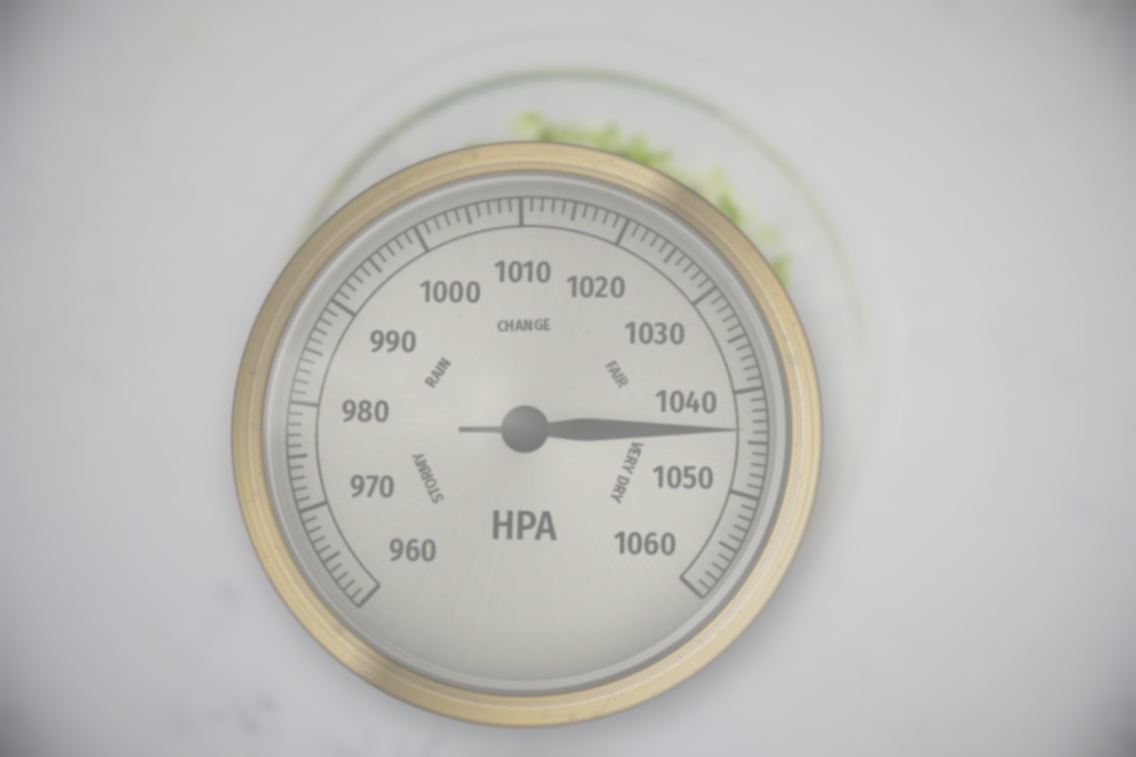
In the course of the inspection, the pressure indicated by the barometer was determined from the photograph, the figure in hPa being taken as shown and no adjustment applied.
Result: 1044 hPa
